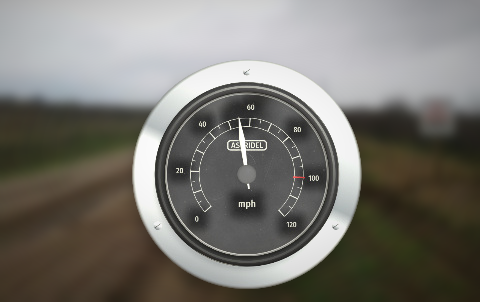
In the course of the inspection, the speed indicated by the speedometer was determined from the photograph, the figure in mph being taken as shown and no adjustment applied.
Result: 55 mph
